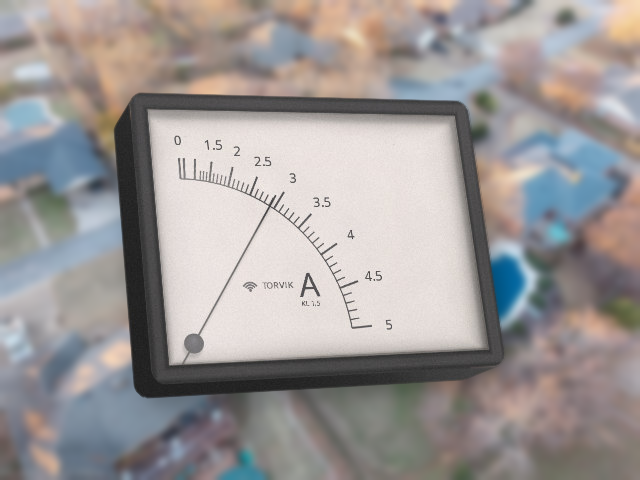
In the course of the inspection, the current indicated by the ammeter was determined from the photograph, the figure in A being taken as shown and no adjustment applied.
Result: 2.9 A
